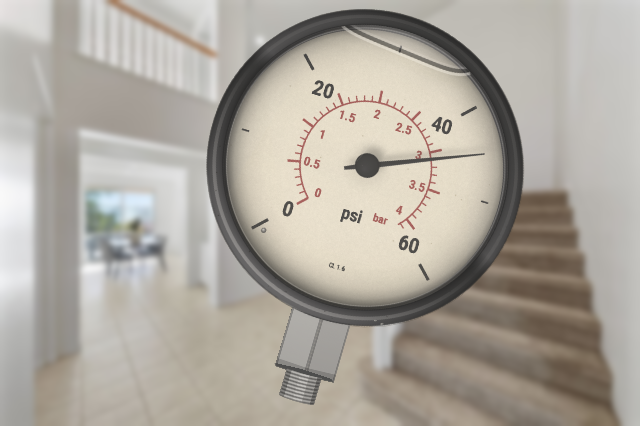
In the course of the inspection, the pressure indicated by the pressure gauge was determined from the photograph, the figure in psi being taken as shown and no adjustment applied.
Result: 45 psi
